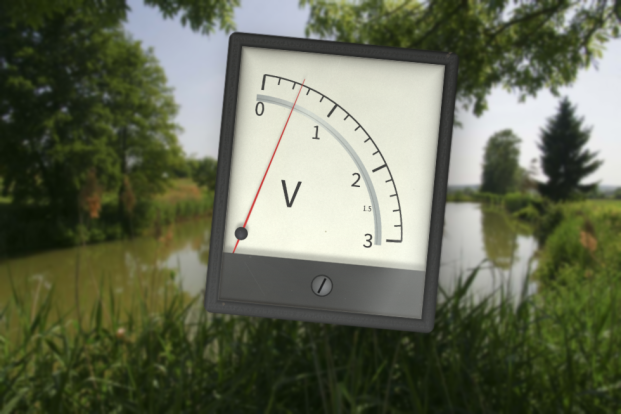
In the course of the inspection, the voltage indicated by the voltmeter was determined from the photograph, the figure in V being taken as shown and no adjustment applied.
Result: 0.5 V
